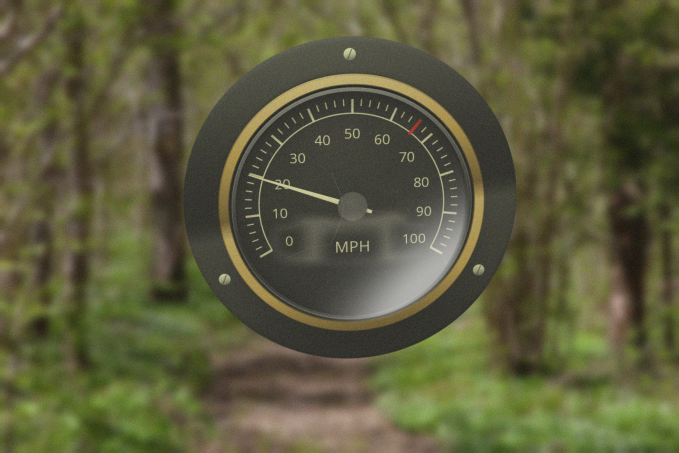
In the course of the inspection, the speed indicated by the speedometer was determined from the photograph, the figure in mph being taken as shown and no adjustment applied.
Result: 20 mph
